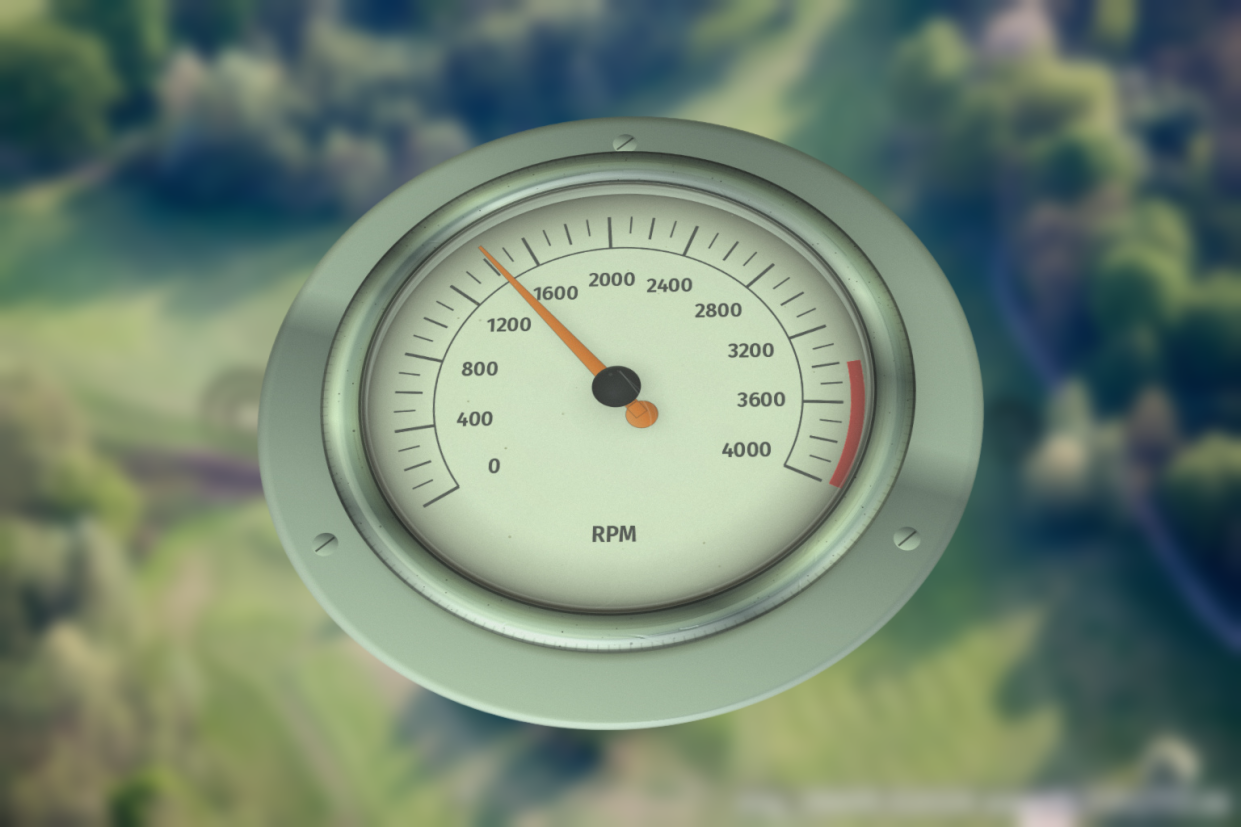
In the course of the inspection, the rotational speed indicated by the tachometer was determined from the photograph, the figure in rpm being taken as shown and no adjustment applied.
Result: 1400 rpm
